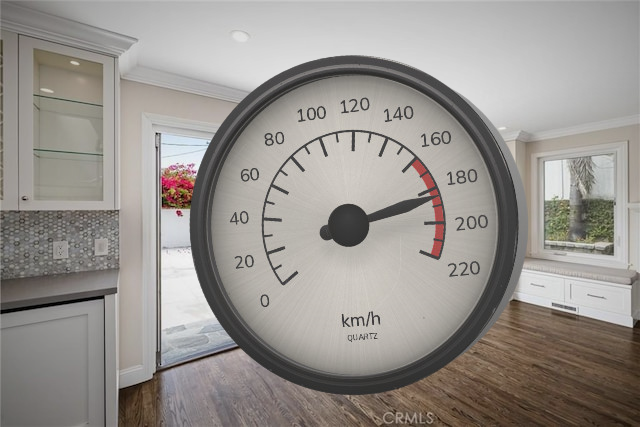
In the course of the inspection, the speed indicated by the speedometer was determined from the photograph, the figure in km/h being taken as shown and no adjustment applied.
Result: 185 km/h
